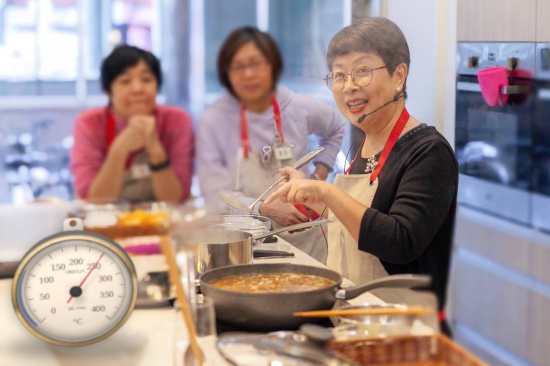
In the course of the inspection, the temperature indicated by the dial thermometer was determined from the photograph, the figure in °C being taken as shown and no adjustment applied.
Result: 250 °C
